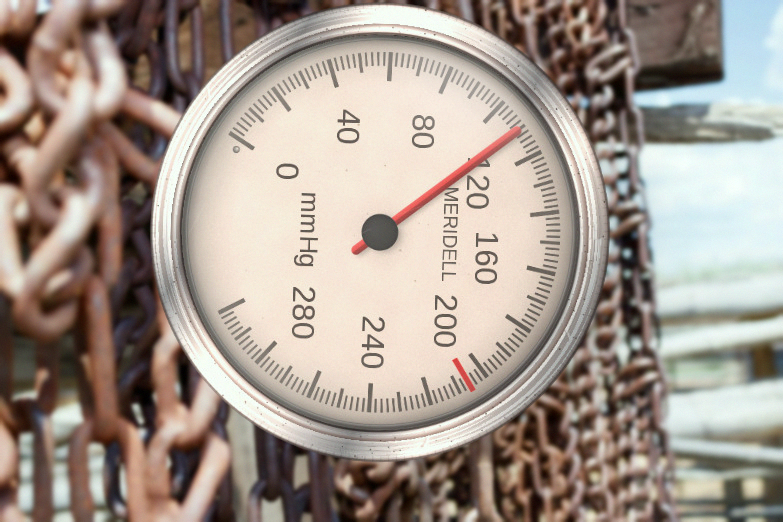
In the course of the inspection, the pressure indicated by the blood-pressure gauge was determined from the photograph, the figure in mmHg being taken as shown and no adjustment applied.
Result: 110 mmHg
